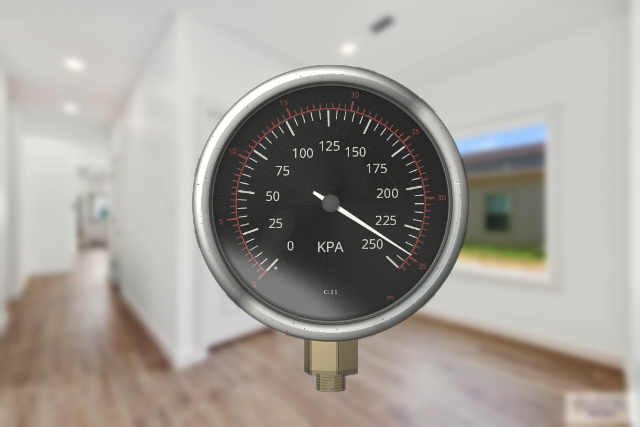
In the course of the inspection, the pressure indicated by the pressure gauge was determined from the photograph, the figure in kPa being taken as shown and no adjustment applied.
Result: 240 kPa
